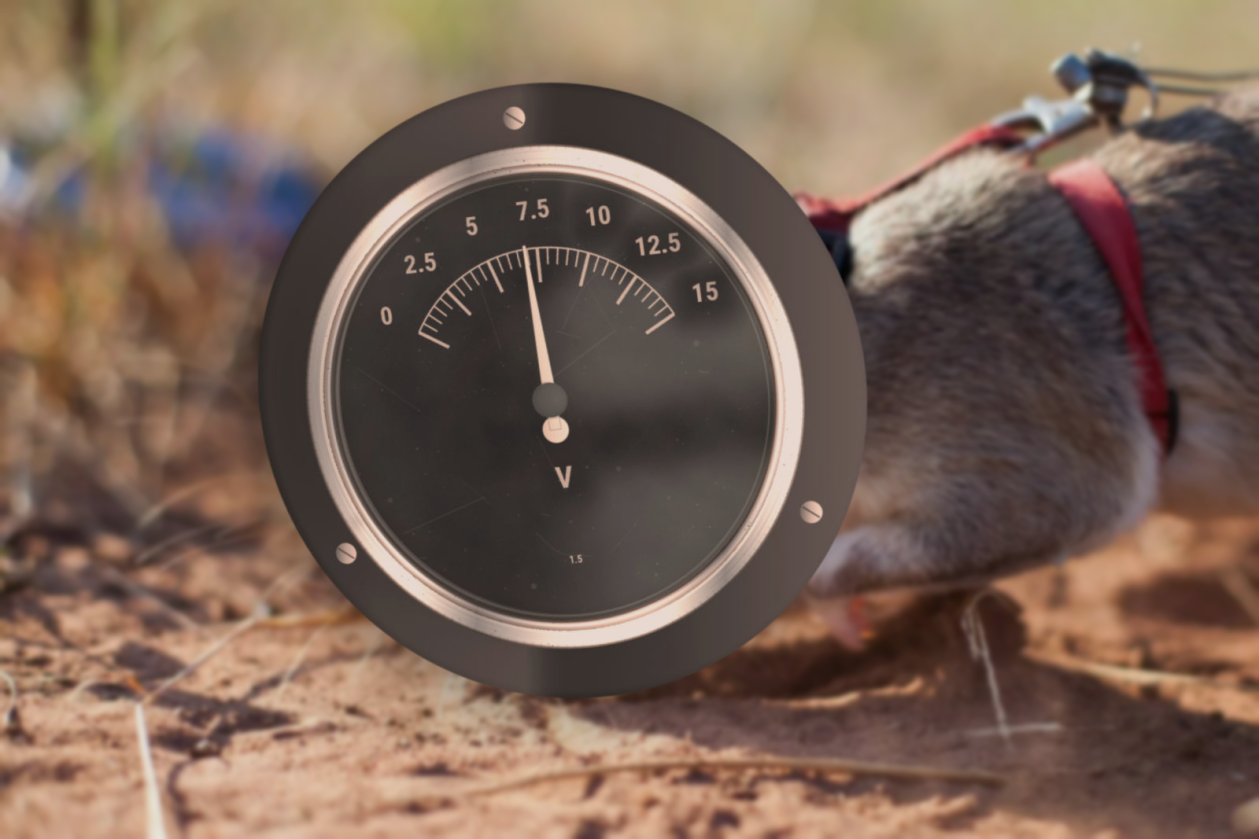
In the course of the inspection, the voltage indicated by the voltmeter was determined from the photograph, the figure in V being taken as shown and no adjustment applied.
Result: 7 V
